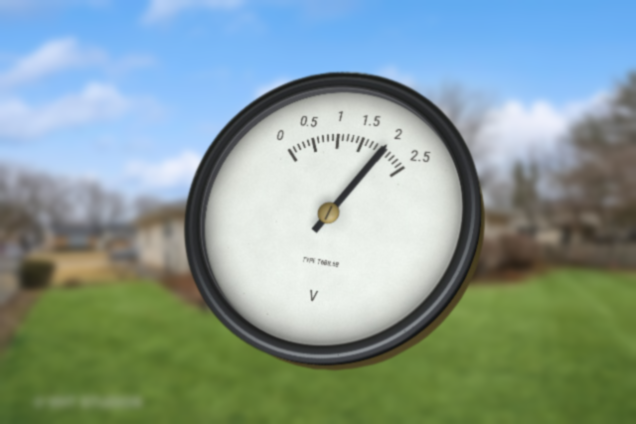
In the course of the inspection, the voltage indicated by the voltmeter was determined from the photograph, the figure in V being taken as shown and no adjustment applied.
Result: 2 V
